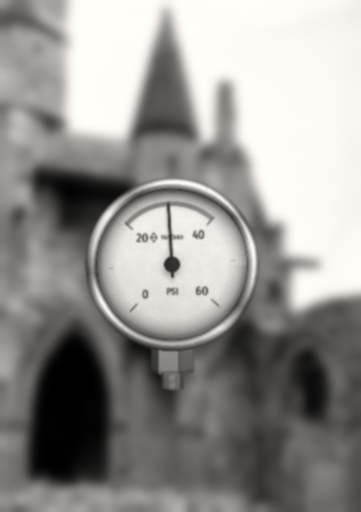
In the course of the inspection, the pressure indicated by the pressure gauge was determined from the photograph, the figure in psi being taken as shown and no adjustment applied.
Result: 30 psi
